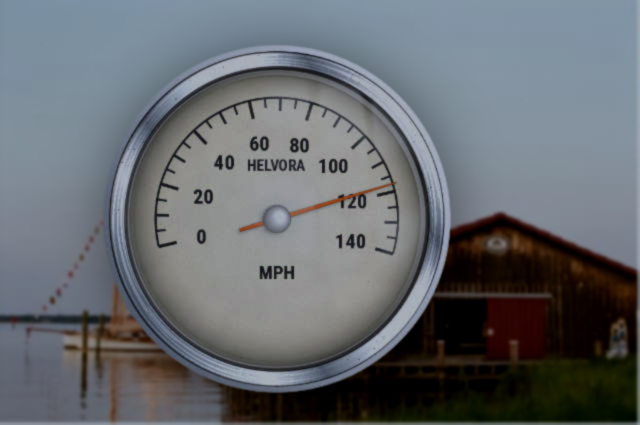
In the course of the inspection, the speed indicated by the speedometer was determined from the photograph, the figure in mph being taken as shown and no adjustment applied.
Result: 117.5 mph
